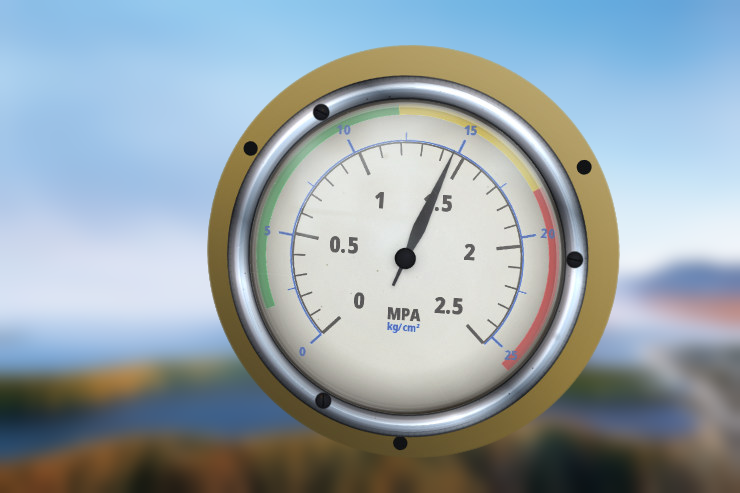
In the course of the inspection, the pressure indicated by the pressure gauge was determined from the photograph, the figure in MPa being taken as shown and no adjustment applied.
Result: 1.45 MPa
